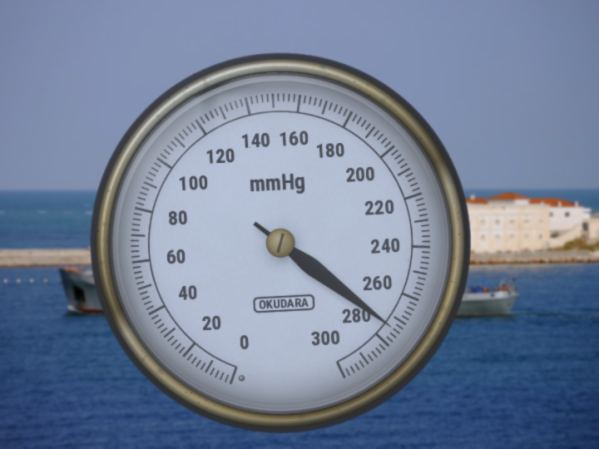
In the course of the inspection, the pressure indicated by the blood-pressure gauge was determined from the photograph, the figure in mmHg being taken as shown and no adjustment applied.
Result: 274 mmHg
